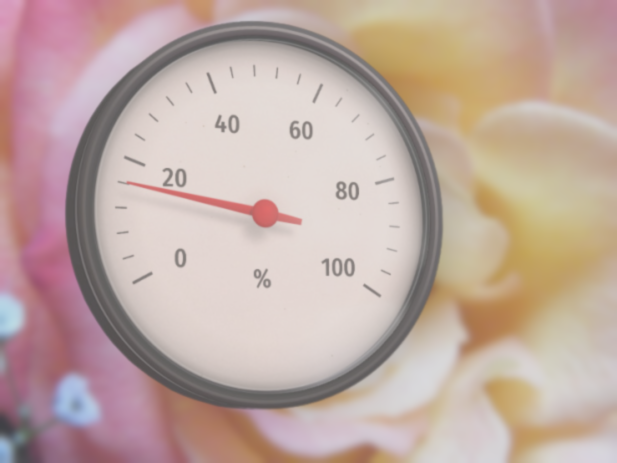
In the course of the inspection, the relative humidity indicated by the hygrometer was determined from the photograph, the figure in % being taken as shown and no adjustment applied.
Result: 16 %
